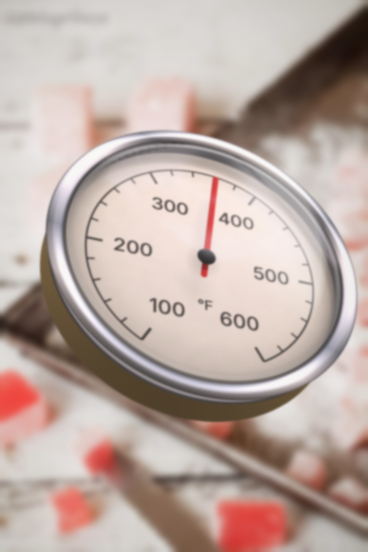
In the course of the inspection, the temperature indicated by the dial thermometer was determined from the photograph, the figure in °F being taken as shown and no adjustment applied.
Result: 360 °F
